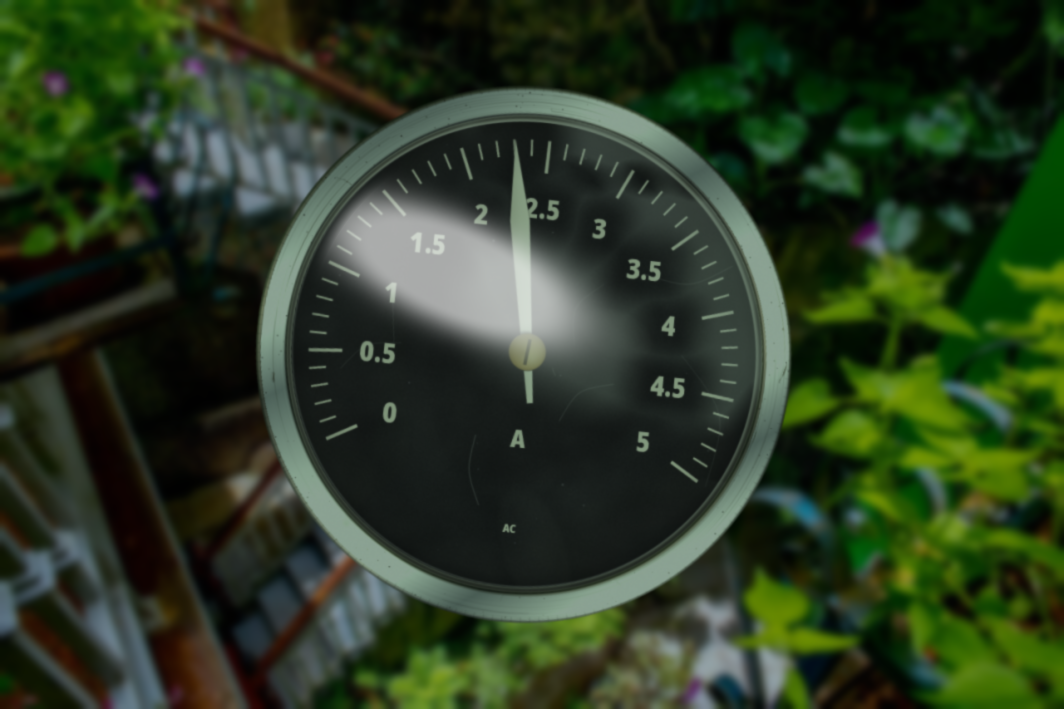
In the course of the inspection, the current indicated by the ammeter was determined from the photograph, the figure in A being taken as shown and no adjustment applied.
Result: 2.3 A
